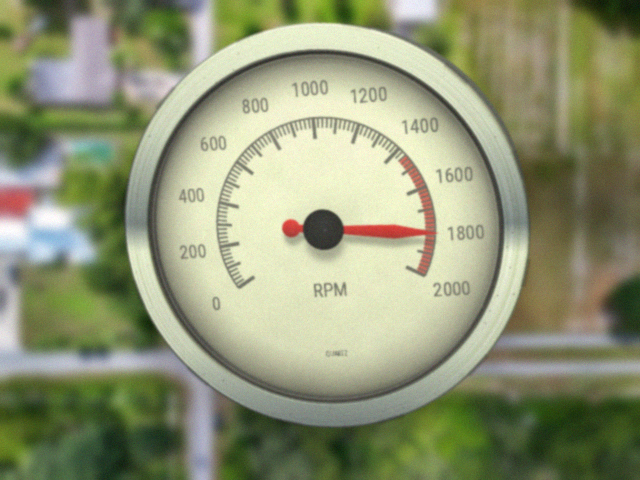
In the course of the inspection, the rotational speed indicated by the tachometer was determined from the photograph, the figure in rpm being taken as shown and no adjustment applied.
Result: 1800 rpm
